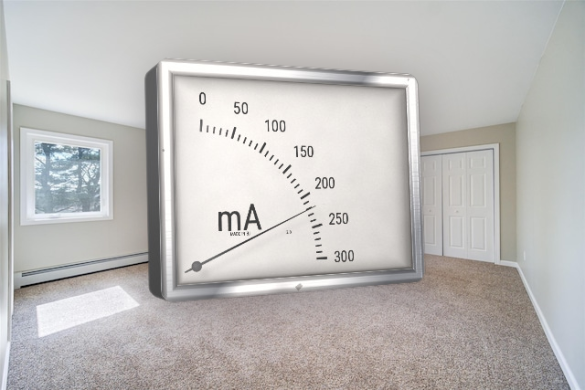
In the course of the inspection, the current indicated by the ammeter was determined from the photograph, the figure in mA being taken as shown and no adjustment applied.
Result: 220 mA
